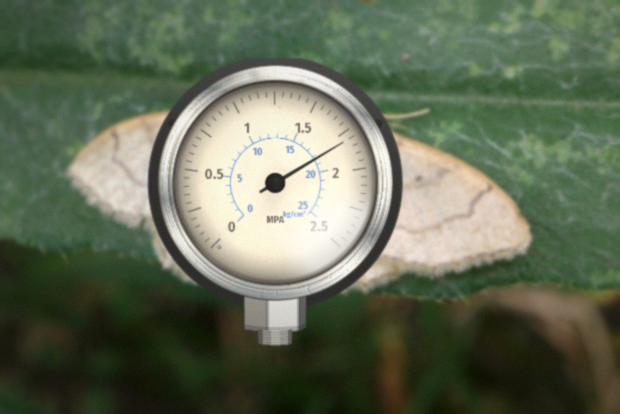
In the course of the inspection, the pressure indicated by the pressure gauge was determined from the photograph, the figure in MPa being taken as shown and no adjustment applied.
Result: 1.8 MPa
